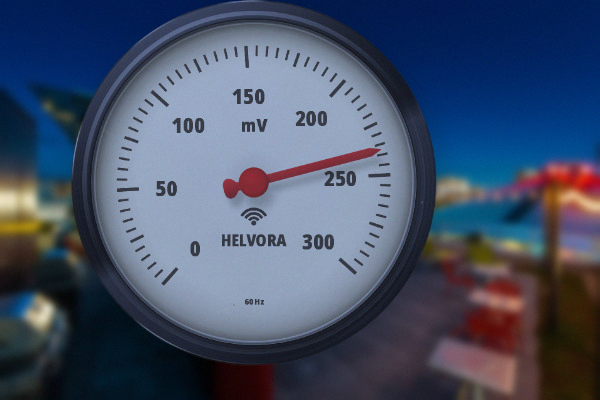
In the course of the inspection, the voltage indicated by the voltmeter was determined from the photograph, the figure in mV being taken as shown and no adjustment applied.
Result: 237.5 mV
